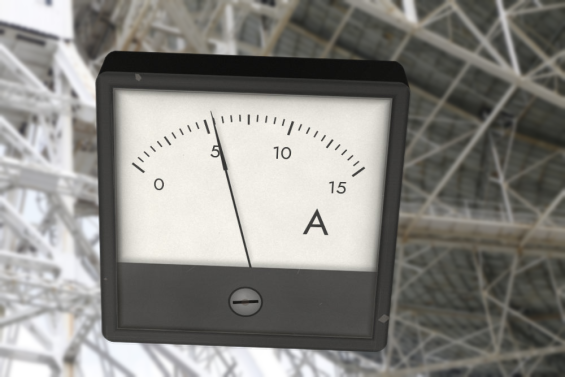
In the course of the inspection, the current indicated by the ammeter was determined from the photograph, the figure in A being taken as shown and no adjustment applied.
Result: 5.5 A
